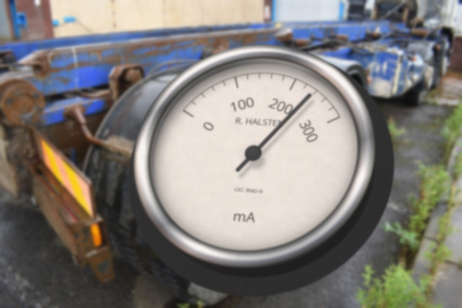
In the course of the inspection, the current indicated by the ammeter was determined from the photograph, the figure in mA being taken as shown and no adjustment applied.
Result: 240 mA
